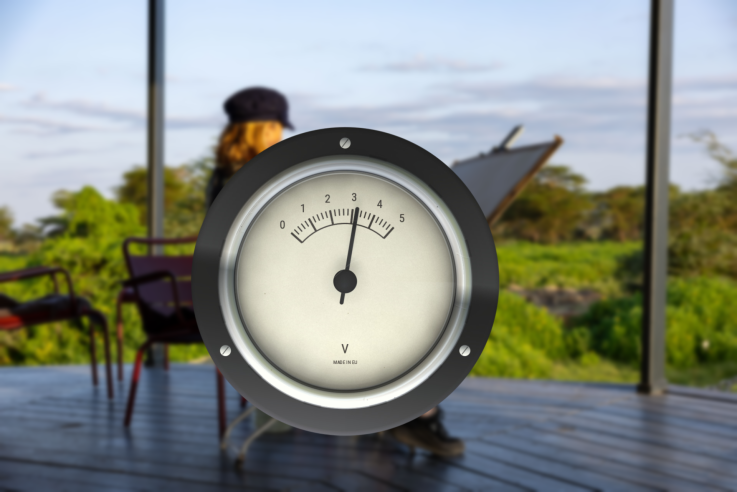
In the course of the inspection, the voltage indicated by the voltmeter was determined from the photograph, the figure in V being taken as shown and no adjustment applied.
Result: 3.2 V
